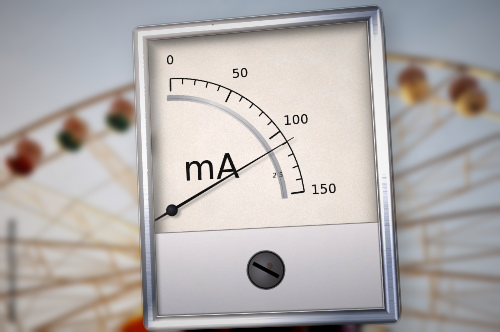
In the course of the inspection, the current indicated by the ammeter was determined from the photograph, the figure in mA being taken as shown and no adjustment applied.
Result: 110 mA
